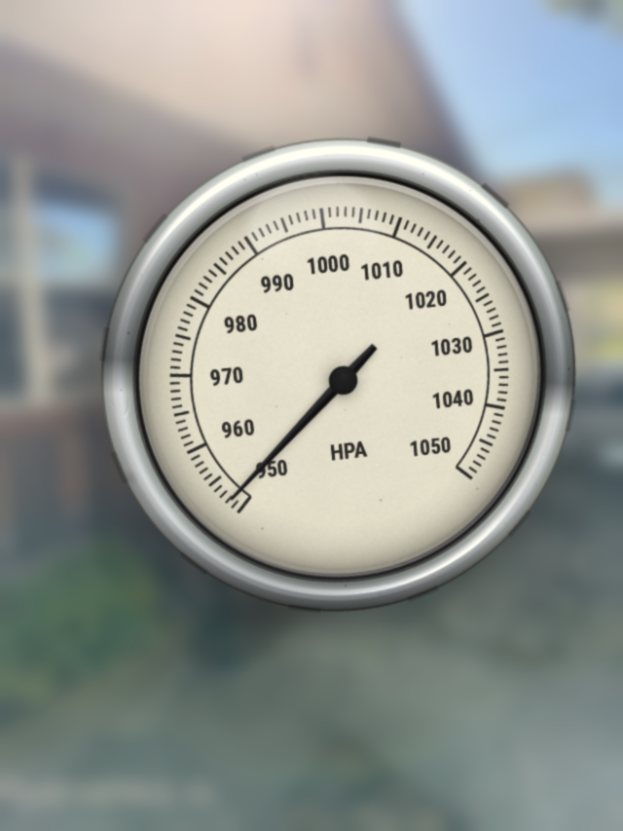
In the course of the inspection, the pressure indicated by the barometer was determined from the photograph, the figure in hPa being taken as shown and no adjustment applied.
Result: 952 hPa
